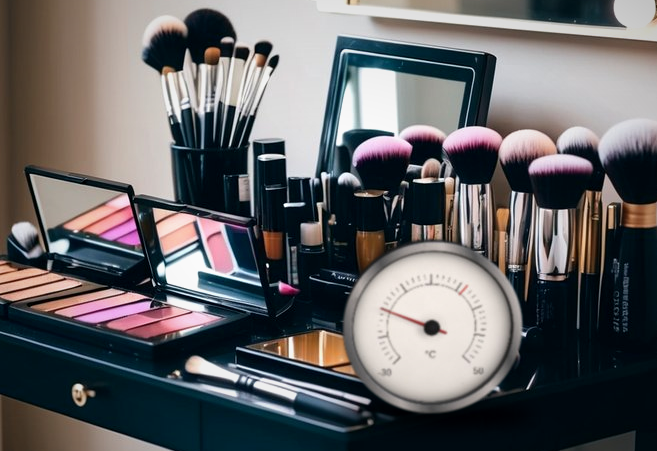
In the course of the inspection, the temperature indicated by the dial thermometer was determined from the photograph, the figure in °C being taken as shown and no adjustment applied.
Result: -10 °C
